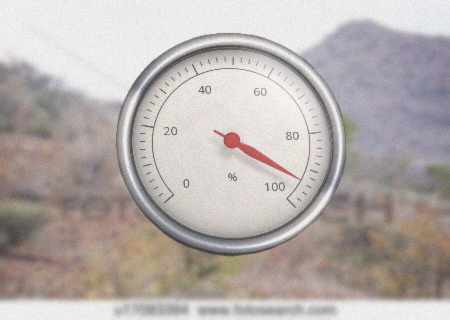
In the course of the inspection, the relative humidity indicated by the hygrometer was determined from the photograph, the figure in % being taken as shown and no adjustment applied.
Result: 94 %
